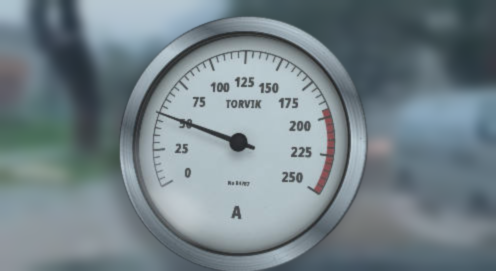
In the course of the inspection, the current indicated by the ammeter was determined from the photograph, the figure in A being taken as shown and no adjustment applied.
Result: 50 A
